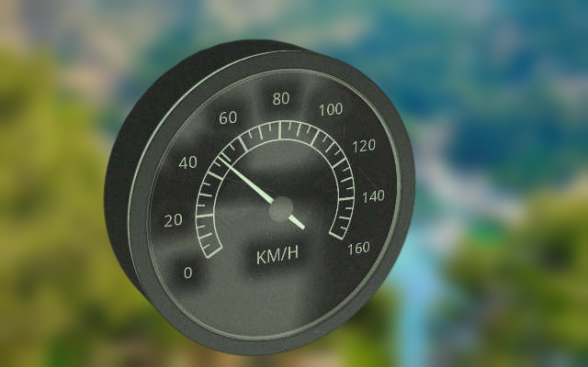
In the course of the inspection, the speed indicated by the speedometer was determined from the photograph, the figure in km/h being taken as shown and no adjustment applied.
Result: 47.5 km/h
